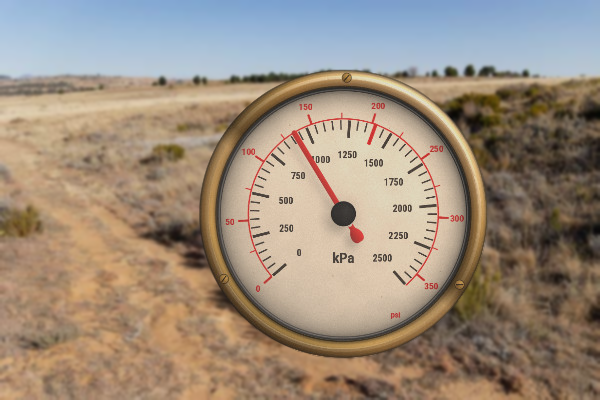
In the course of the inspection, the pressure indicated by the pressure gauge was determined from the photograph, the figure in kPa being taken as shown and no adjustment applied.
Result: 925 kPa
